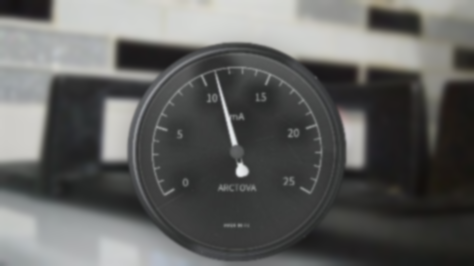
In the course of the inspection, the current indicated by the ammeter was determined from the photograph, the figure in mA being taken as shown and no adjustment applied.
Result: 11 mA
